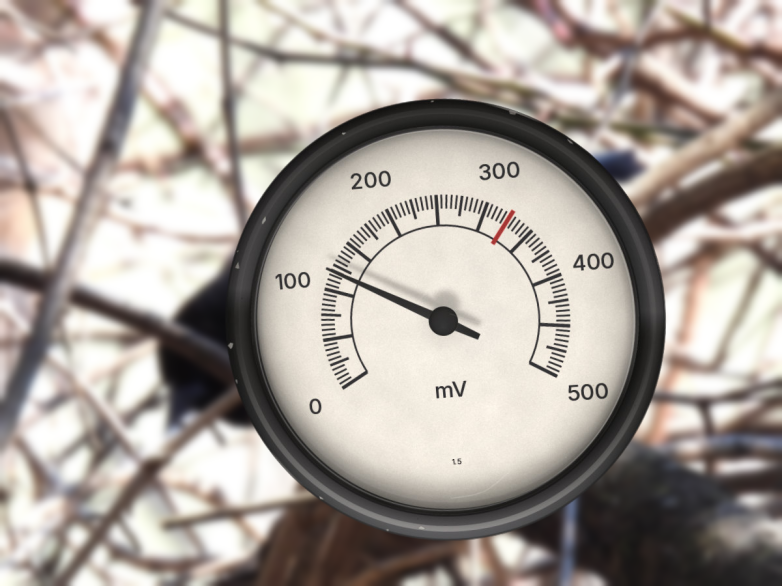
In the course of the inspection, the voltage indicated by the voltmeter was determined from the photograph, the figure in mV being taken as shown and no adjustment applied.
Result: 120 mV
